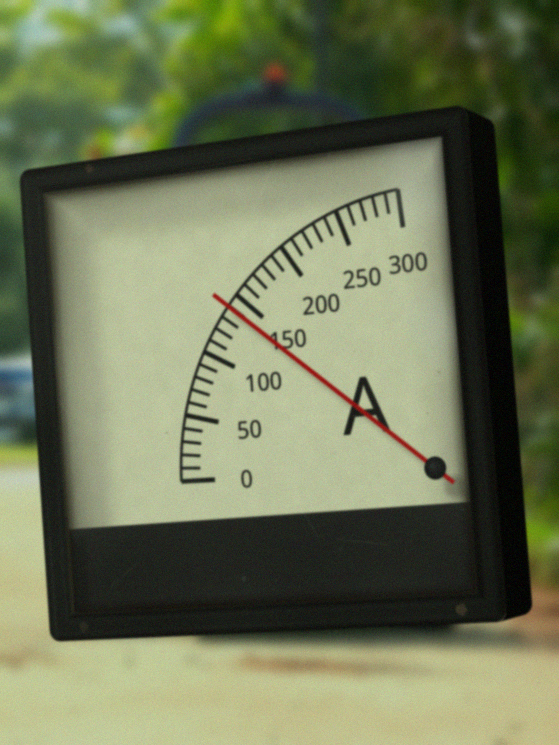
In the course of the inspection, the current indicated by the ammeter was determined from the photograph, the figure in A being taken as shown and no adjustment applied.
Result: 140 A
